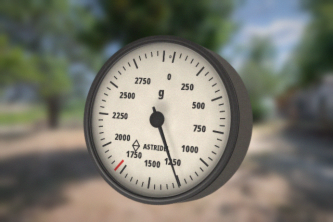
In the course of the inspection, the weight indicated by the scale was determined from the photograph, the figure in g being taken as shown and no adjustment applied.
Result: 1250 g
